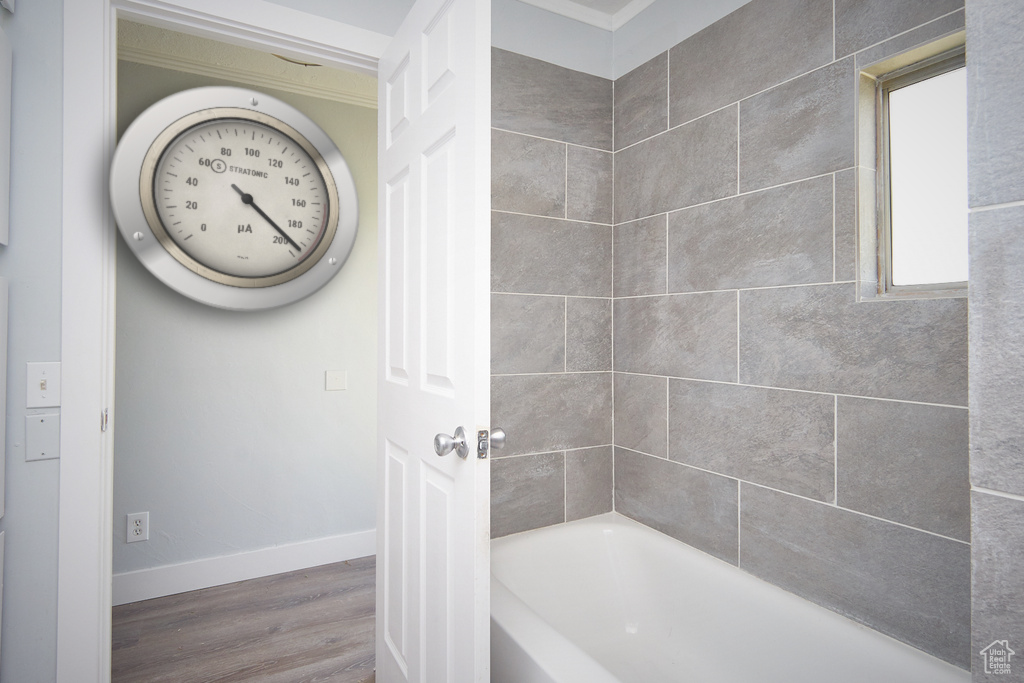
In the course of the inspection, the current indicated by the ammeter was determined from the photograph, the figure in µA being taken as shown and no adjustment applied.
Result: 195 µA
